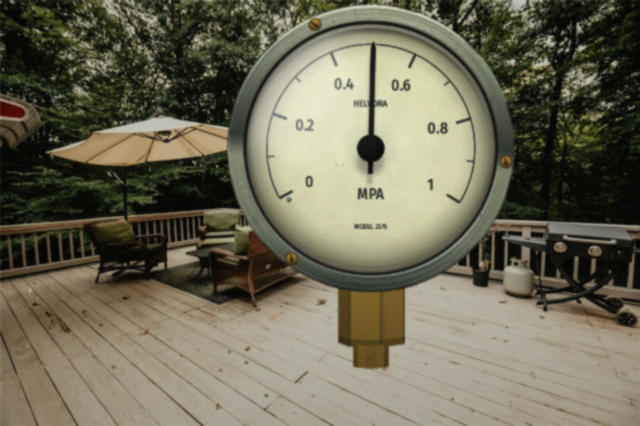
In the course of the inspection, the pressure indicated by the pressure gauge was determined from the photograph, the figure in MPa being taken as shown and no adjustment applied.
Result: 0.5 MPa
